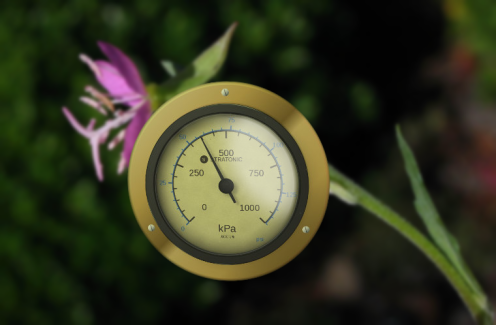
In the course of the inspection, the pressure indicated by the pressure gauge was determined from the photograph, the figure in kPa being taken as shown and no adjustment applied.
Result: 400 kPa
